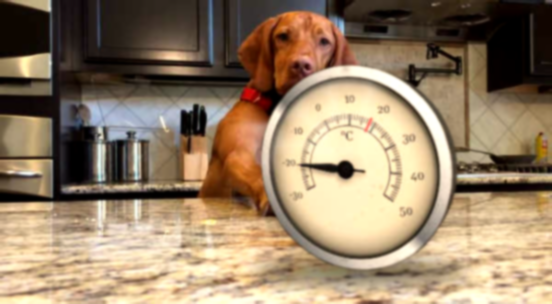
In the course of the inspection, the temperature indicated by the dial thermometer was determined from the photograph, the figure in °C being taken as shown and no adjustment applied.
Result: -20 °C
